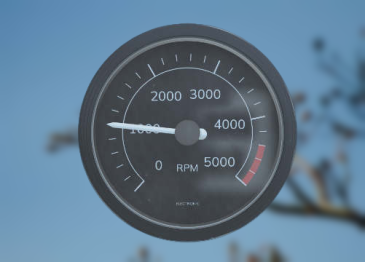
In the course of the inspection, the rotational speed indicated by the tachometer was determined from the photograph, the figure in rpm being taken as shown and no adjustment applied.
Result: 1000 rpm
